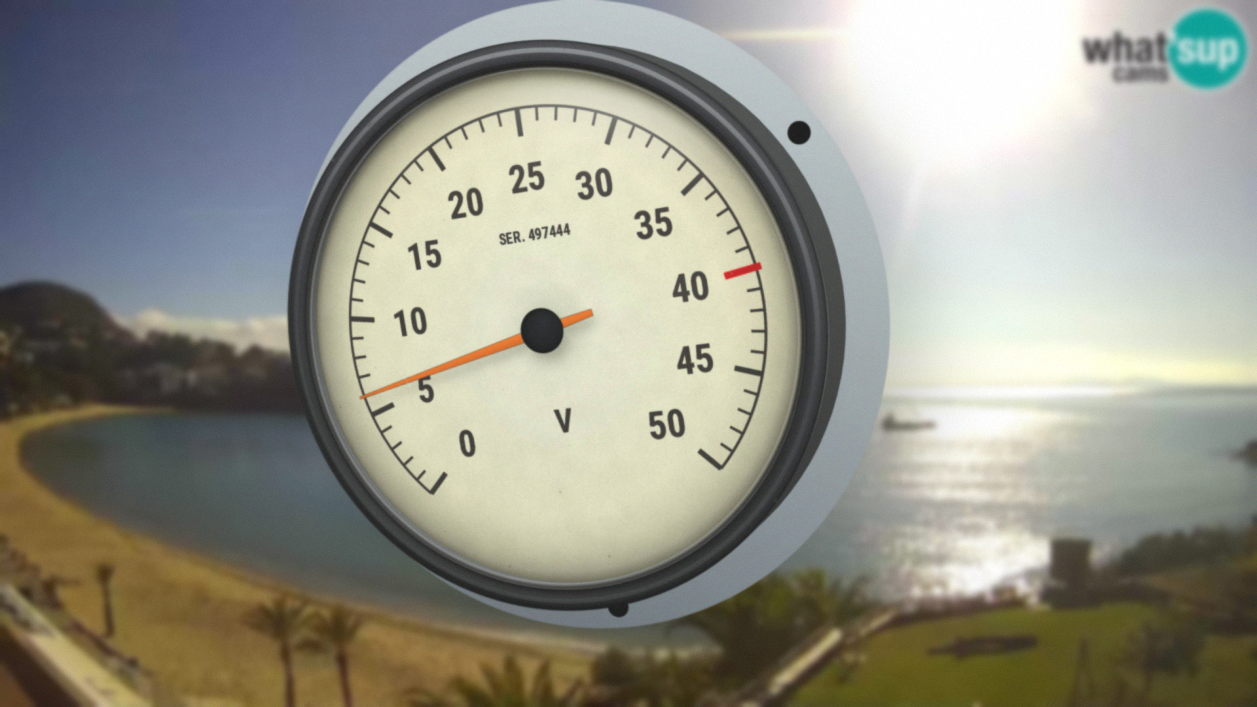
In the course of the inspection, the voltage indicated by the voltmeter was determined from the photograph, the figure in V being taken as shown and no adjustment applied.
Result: 6 V
